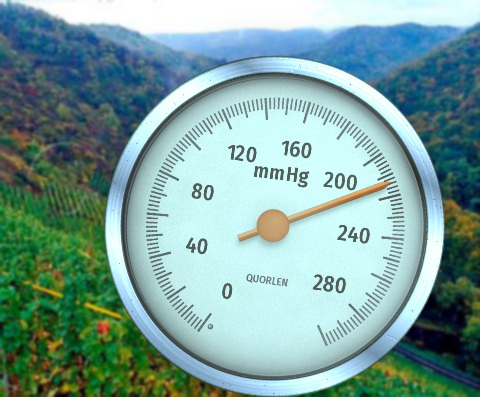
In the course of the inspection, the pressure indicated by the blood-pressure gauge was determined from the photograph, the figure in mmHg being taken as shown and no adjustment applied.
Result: 214 mmHg
